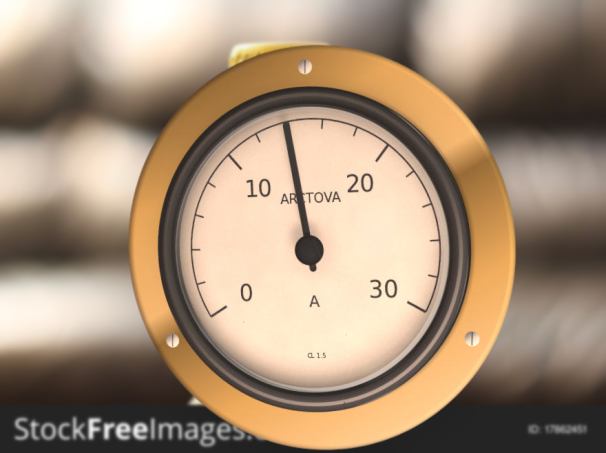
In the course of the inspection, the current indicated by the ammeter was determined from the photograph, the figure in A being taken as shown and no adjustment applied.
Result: 14 A
